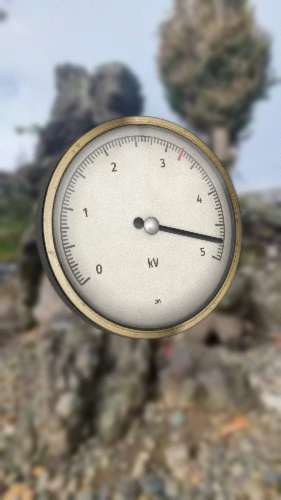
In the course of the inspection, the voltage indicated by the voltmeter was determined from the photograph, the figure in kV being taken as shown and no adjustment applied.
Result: 4.75 kV
